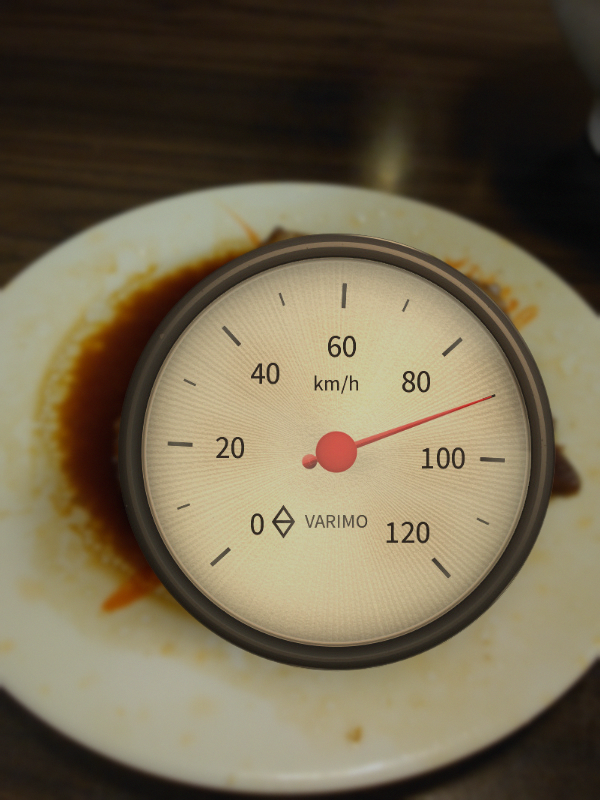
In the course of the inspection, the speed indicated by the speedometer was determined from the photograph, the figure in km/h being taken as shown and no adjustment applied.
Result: 90 km/h
